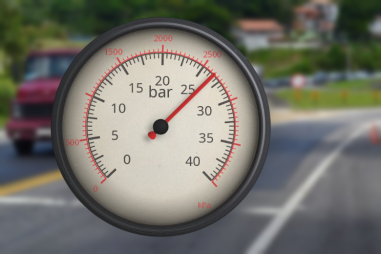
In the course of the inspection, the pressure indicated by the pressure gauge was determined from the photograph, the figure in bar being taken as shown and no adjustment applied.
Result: 26.5 bar
